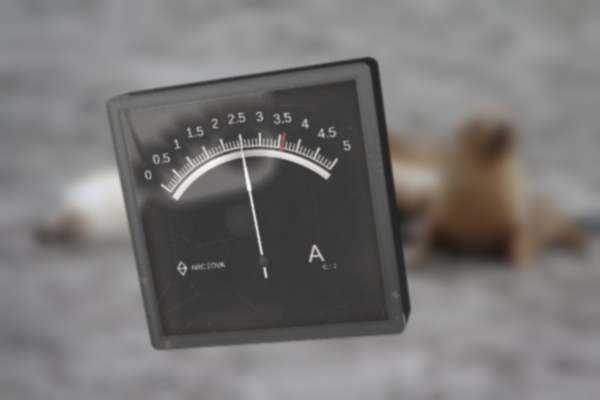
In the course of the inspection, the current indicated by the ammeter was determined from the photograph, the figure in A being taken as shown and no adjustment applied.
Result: 2.5 A
